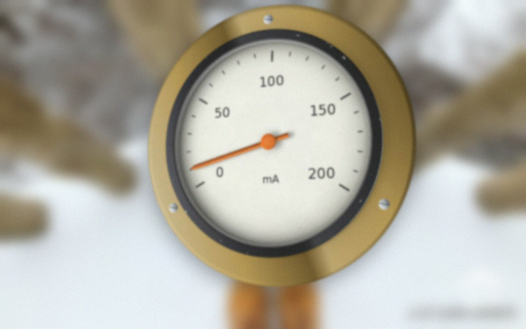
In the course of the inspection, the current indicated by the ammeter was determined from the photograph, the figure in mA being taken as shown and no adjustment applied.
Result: 10 mA
